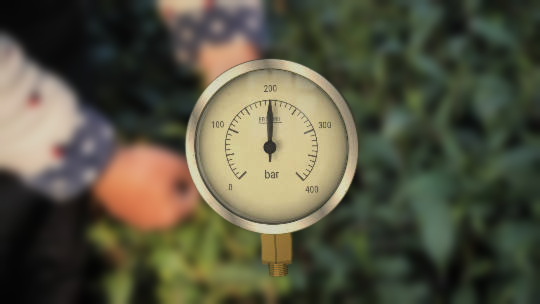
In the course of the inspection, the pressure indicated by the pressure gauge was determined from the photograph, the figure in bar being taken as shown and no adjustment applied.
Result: 200 bar
